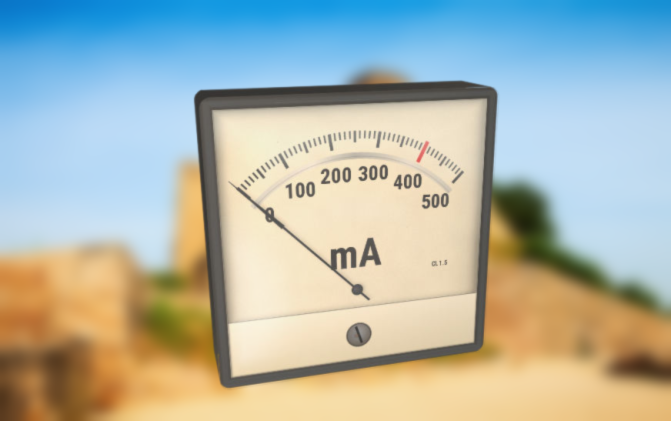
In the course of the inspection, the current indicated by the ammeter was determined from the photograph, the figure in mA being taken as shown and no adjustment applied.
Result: 0 mA
